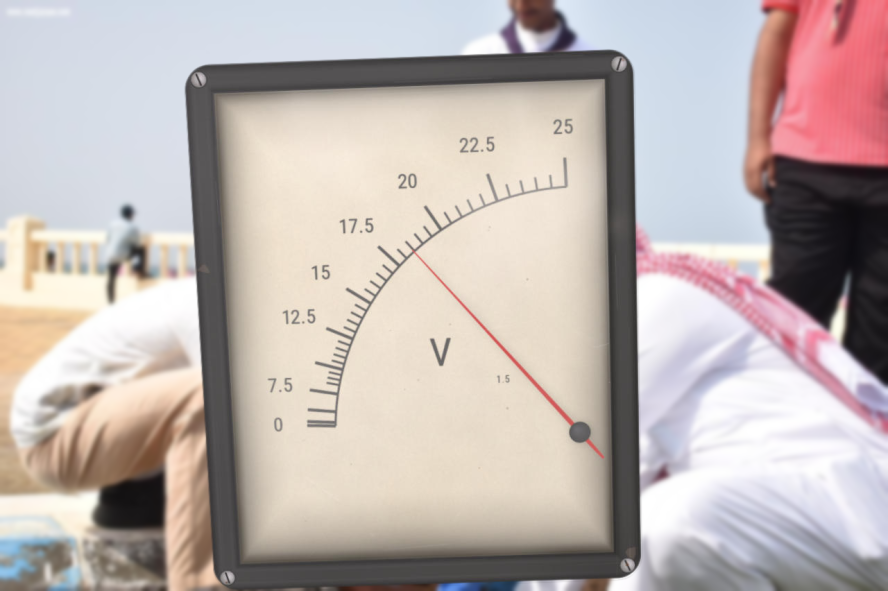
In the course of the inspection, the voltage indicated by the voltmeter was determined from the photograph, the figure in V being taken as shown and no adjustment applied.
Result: 18.5 V
